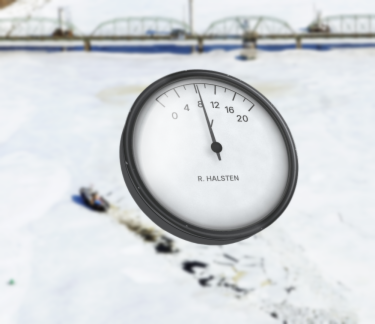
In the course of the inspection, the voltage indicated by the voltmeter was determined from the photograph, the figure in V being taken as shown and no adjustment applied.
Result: 8 V
